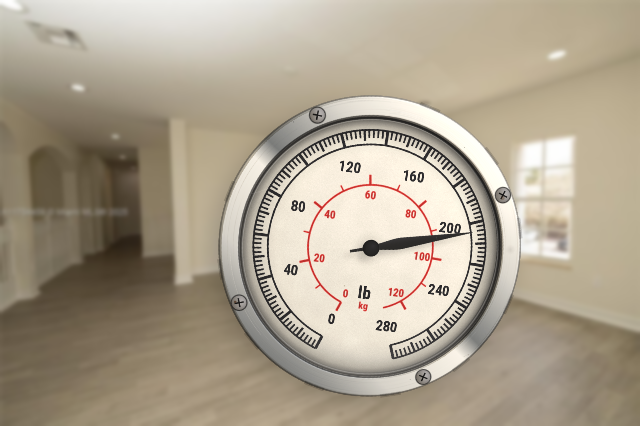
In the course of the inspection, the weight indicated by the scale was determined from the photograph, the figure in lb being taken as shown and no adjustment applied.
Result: 204 lb
